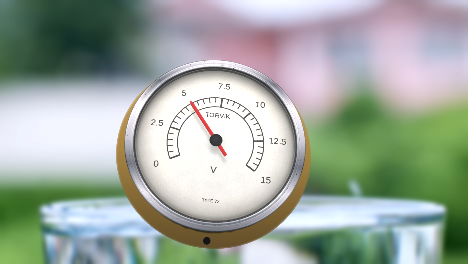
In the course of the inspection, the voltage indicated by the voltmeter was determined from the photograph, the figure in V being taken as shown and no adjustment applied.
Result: 5 V
